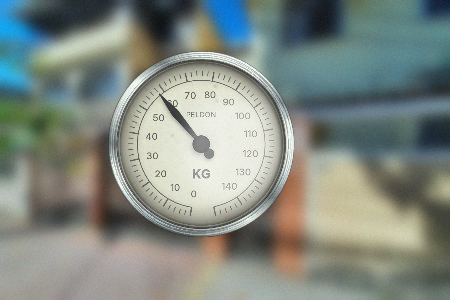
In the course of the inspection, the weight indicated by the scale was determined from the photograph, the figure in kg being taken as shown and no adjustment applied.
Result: 58 kg
